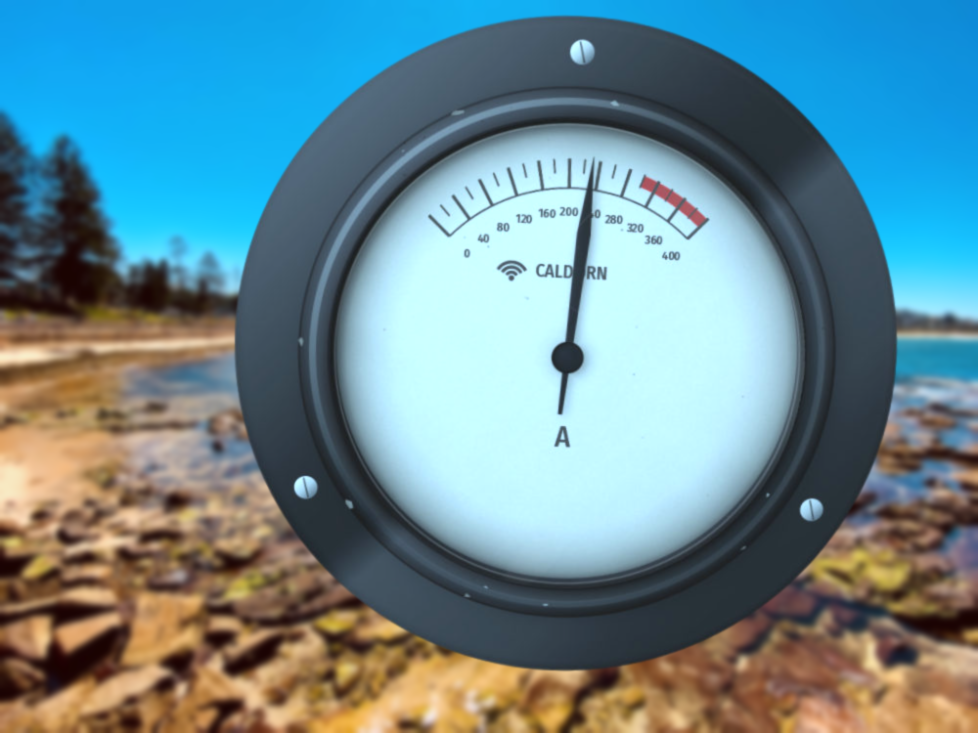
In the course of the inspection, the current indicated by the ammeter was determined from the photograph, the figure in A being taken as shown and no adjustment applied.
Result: 230 A
